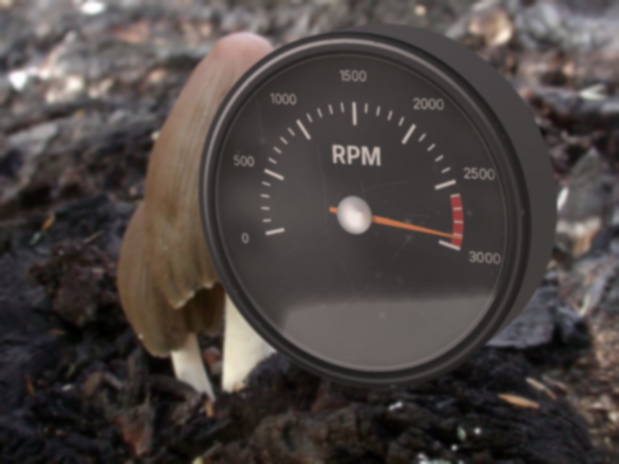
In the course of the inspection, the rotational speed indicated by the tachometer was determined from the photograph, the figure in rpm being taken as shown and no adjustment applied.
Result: 2900 rpm
